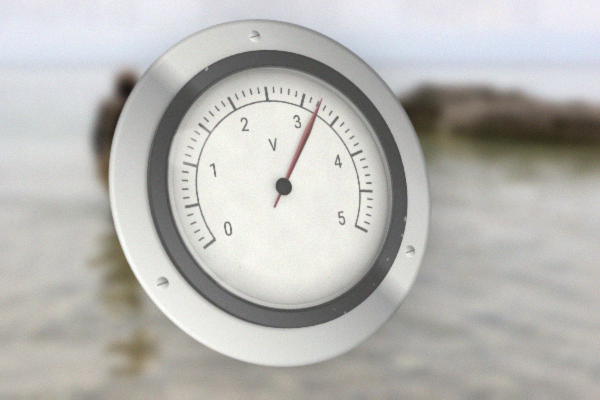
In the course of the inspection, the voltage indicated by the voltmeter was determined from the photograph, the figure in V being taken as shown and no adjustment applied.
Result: 3.2 V
